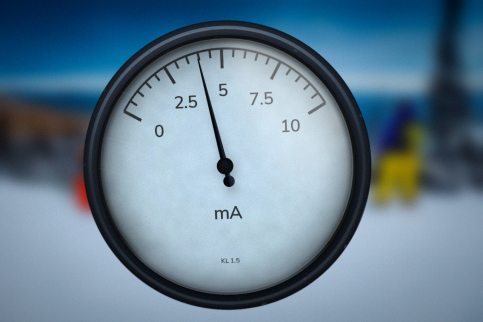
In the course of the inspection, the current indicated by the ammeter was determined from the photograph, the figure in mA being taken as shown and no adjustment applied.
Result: 4 mA
